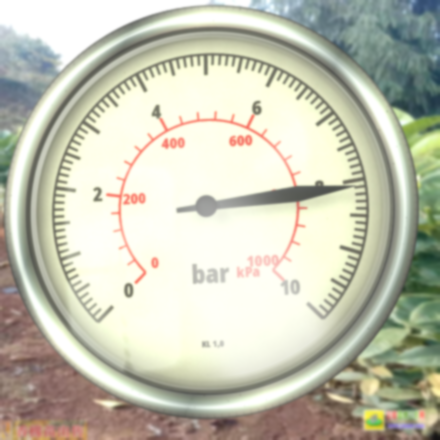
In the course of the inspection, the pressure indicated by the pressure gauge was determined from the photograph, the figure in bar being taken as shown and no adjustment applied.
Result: 8.1 bar
